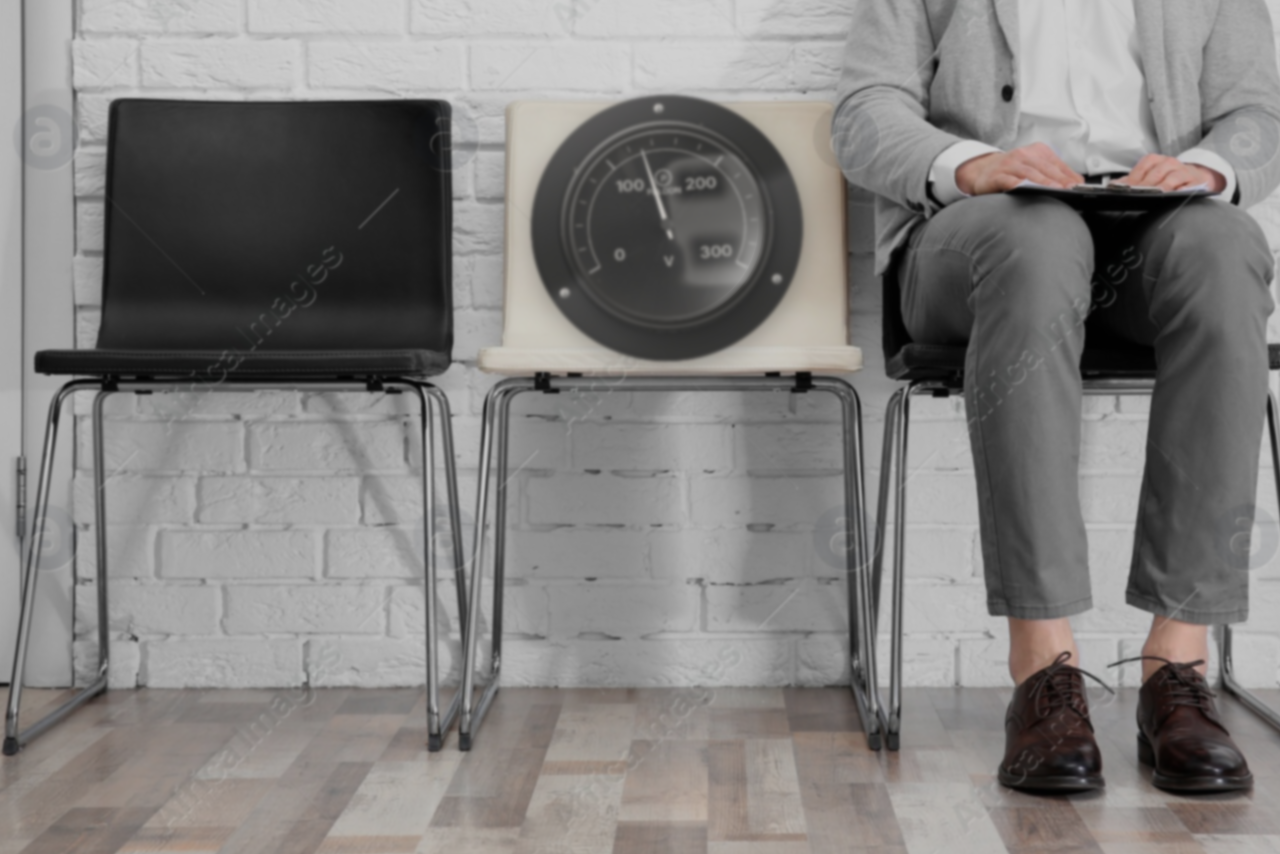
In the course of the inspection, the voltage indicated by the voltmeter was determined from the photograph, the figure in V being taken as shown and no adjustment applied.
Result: 130 V
